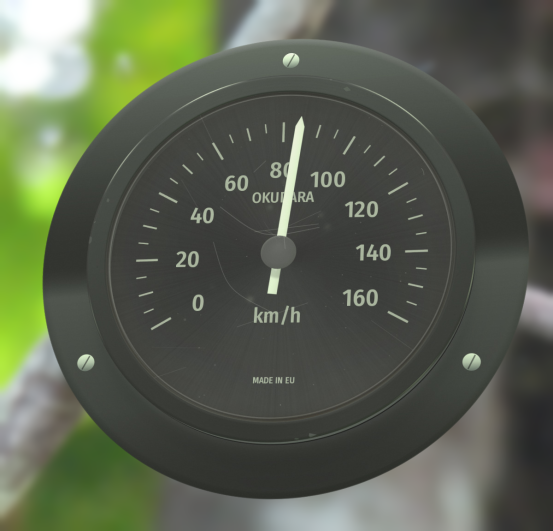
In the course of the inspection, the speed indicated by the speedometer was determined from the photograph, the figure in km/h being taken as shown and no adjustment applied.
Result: 85 km/h
